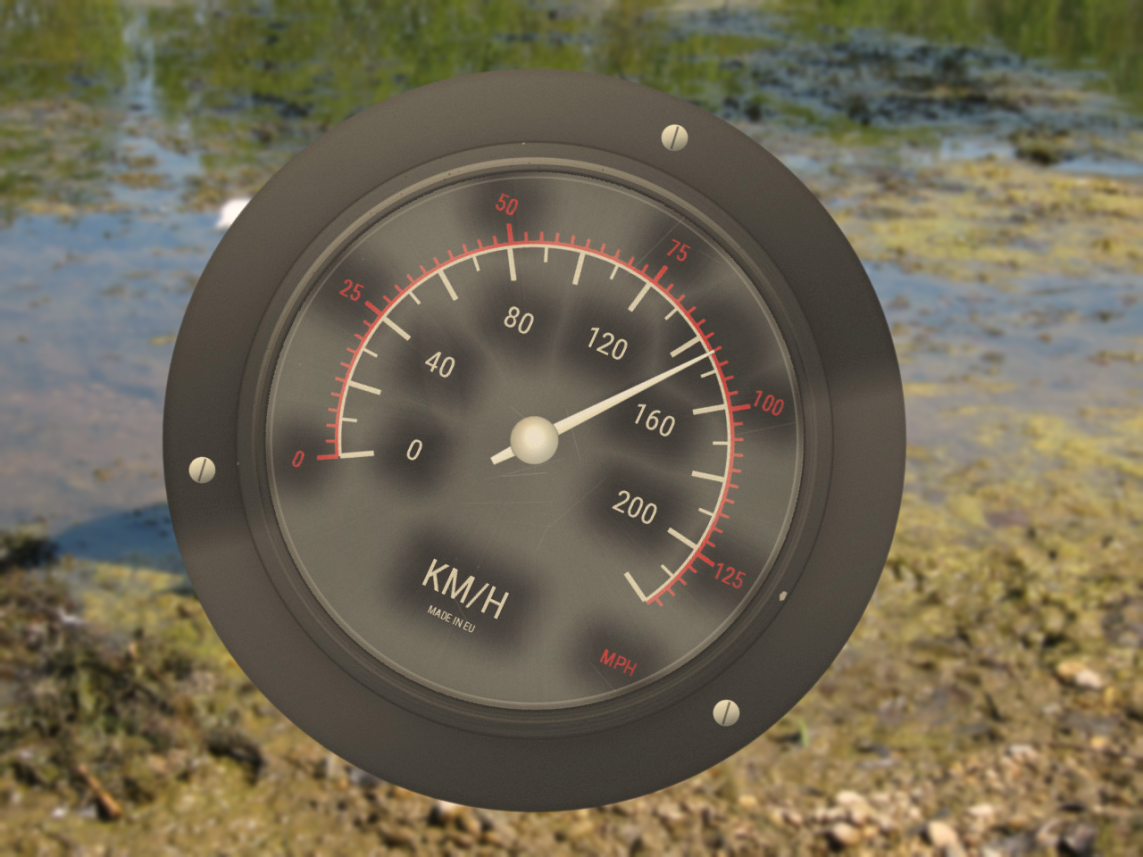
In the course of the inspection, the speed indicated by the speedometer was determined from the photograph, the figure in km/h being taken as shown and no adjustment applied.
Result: 145 km/h
